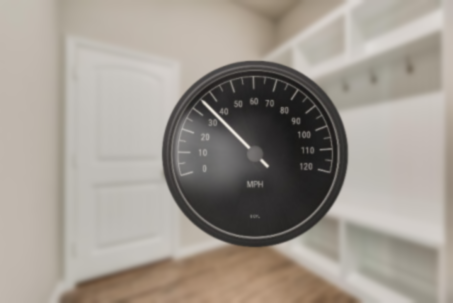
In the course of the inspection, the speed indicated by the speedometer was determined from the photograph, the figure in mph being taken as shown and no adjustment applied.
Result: 35 mph
